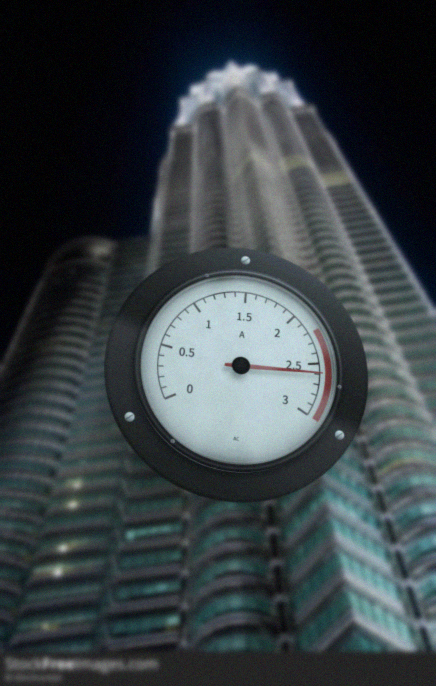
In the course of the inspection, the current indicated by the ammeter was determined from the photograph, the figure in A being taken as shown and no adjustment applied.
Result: 2.6 A
